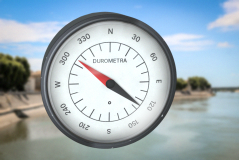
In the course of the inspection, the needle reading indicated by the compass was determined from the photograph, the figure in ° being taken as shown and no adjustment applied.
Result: 307.5 °
